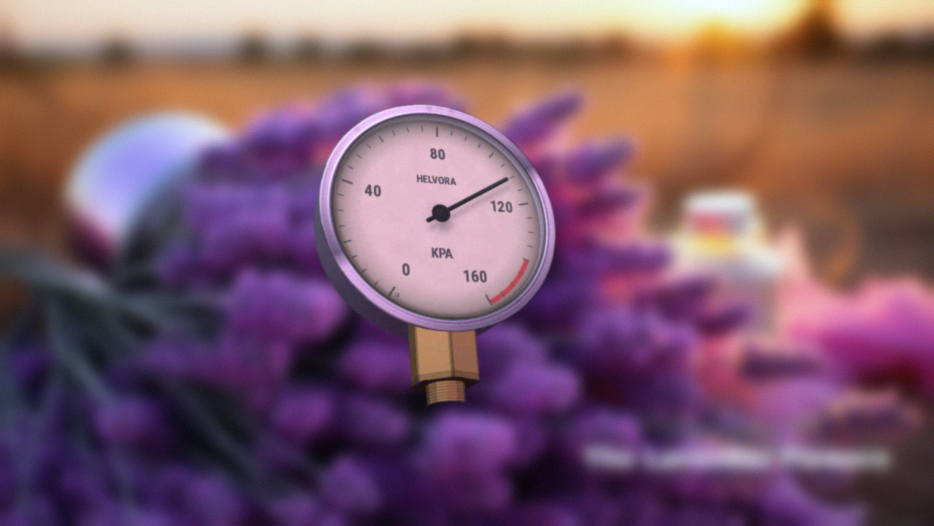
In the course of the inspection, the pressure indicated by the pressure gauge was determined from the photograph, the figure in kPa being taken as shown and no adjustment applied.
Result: 110 kPa
